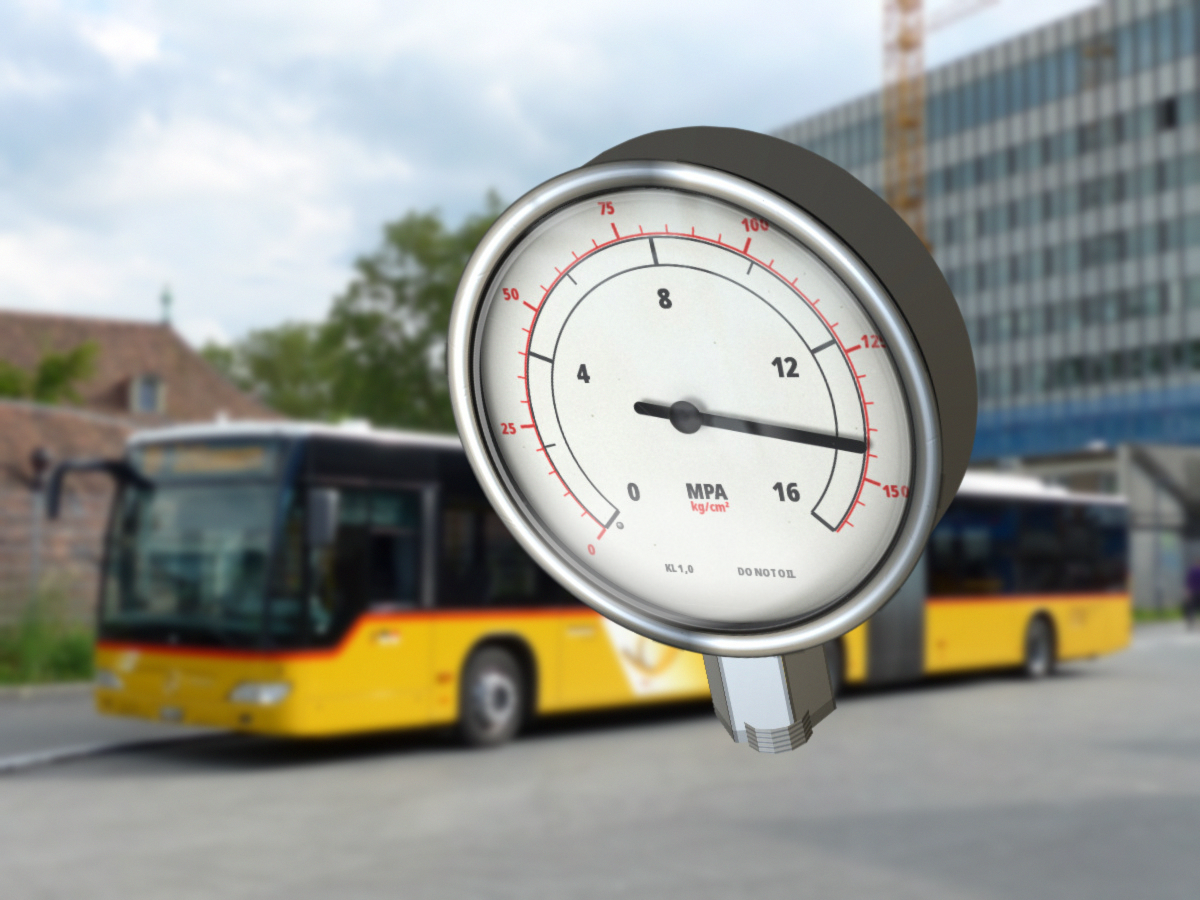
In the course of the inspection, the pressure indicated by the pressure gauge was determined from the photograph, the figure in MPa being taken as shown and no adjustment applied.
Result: 14 MPa
